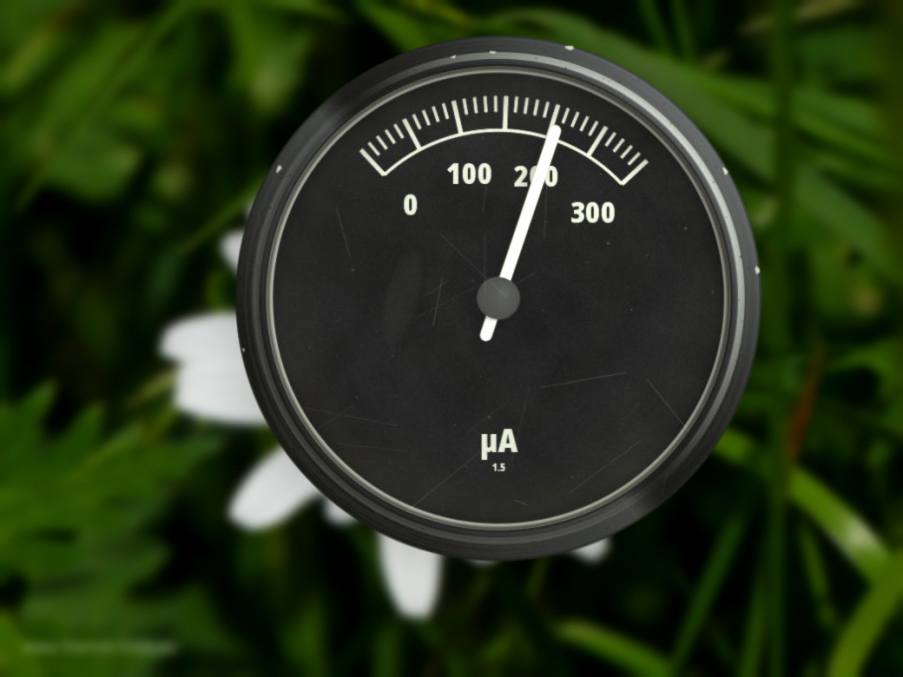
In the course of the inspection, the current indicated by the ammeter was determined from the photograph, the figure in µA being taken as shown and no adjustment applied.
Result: 205 µA
